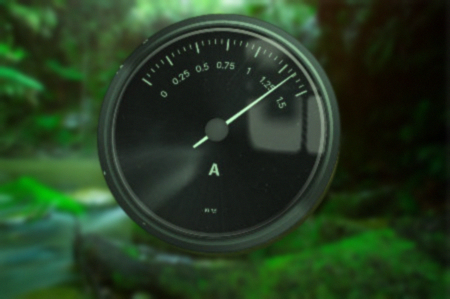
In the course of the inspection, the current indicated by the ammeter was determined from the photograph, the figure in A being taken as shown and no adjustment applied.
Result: 1.35 A
